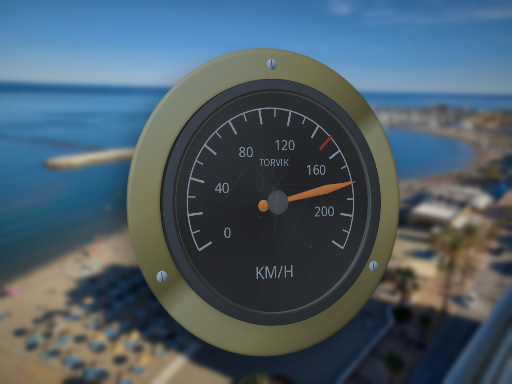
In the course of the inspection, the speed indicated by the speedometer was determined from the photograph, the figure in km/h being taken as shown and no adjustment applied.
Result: 180 km/h
